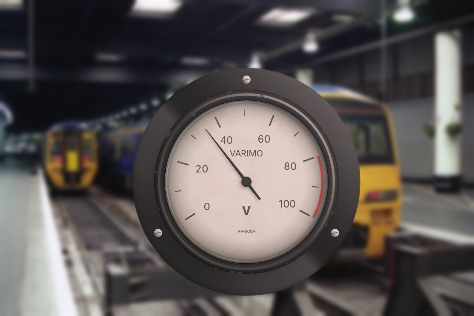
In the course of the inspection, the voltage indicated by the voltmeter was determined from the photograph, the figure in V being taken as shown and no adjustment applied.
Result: 35 V
